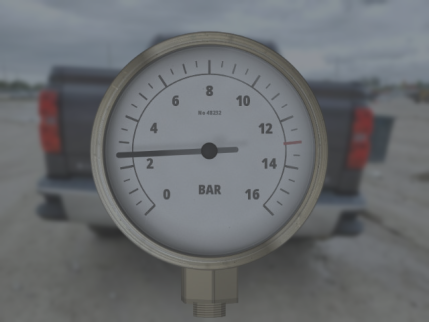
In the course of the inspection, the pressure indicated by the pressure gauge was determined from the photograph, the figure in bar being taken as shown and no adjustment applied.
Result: 2.5 bar
